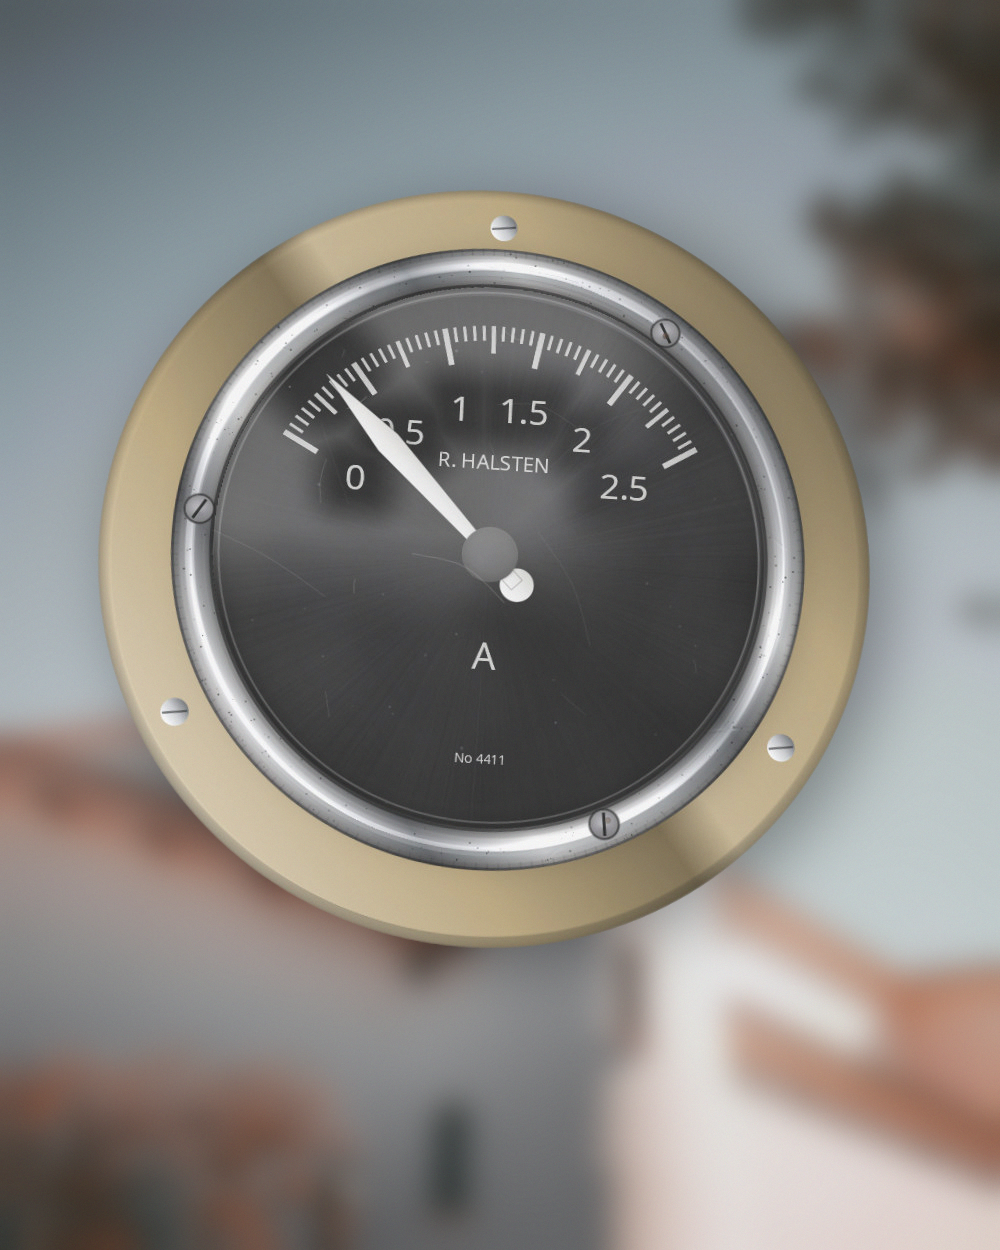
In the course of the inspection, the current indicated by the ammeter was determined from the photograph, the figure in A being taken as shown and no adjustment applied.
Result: 0.35 A
